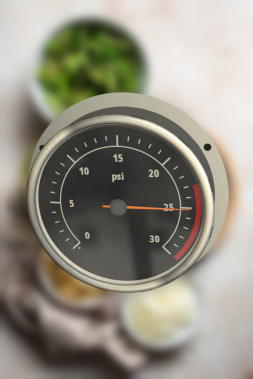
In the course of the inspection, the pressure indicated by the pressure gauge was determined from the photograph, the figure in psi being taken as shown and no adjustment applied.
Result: 25 psi
